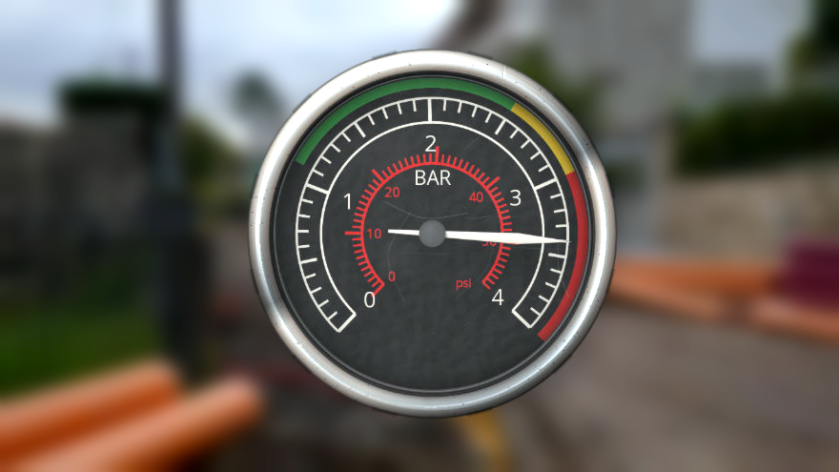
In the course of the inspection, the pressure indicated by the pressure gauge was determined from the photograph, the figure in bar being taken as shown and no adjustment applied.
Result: 3.4 bar
